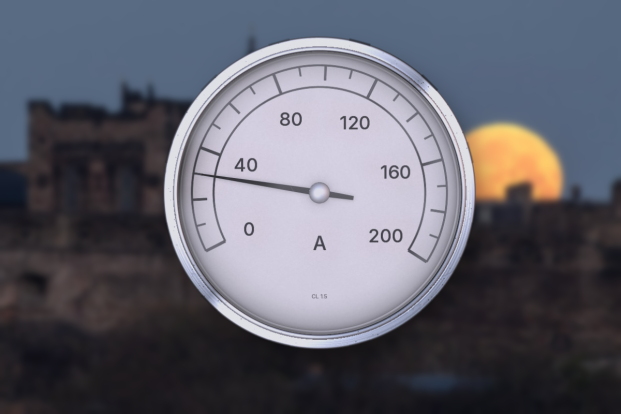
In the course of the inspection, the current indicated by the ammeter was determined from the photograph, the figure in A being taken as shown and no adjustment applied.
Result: 30 A
